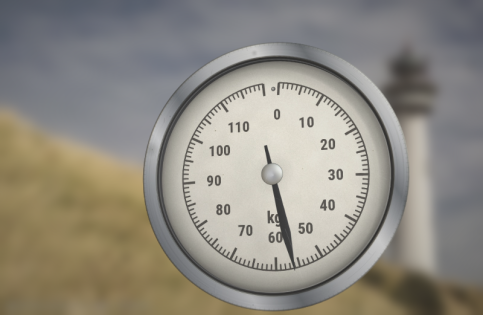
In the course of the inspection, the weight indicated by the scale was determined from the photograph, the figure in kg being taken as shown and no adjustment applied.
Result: 56 kg
